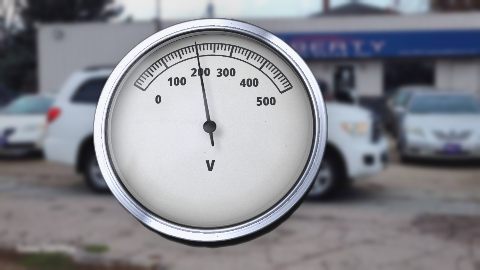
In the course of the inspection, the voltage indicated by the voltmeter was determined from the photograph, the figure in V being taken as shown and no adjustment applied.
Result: 200 V
